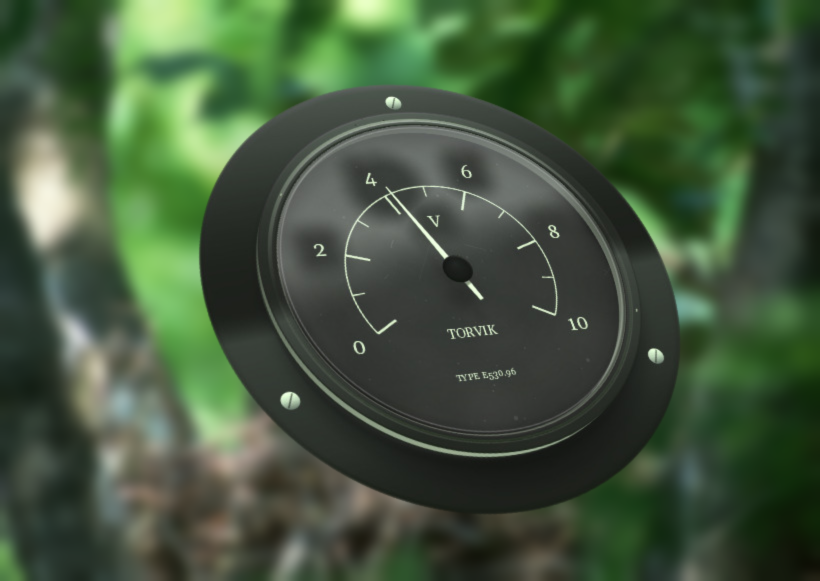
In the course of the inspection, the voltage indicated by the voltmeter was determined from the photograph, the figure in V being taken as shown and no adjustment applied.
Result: 4 V
